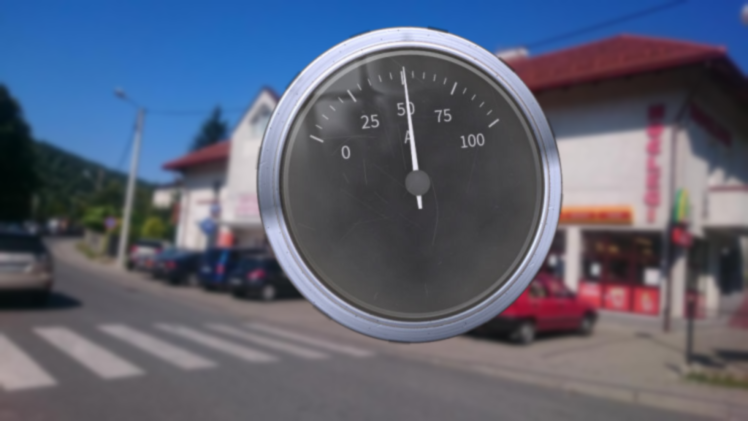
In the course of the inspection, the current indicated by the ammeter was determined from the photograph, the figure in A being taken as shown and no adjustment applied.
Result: 50 A
